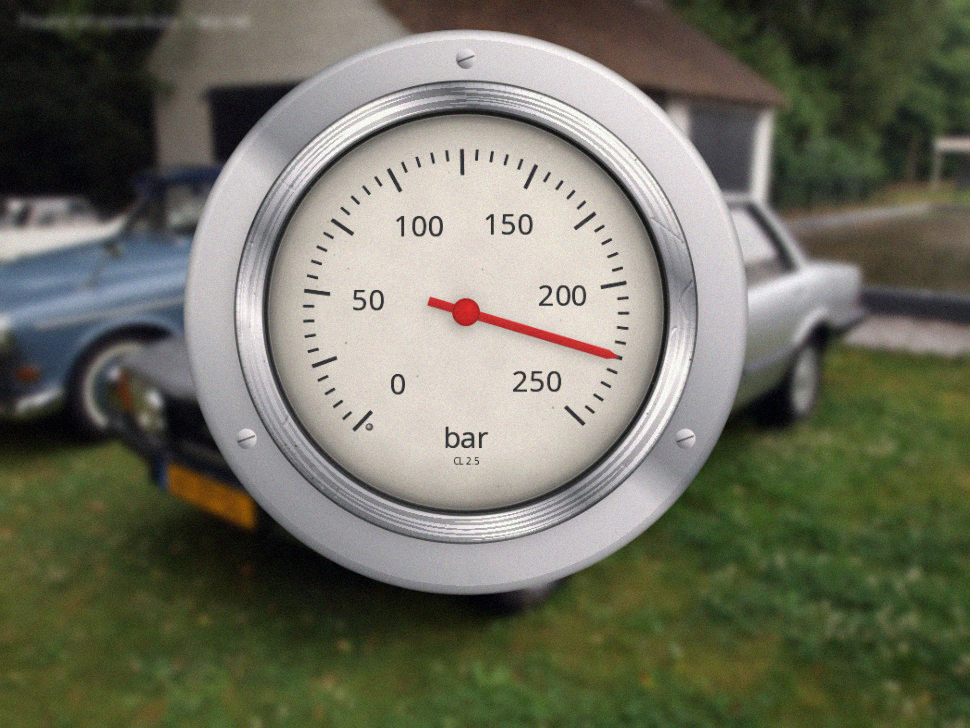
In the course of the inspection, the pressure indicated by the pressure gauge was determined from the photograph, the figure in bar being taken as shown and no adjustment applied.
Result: 225 bar
